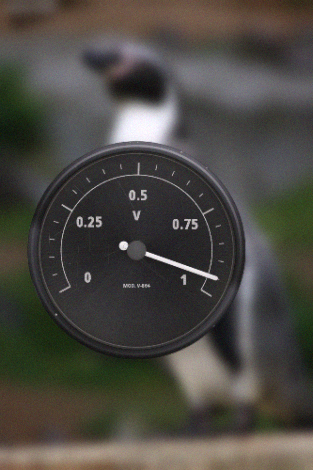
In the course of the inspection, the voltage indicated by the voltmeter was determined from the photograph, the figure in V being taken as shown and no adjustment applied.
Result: 0.95 V
